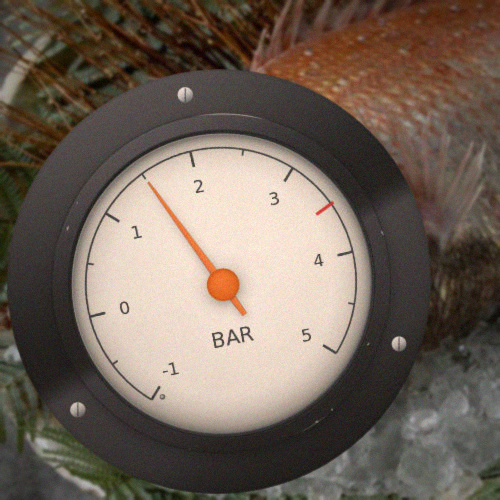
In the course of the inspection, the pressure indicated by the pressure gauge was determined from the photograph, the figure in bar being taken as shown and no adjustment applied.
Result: 1.5 bar
